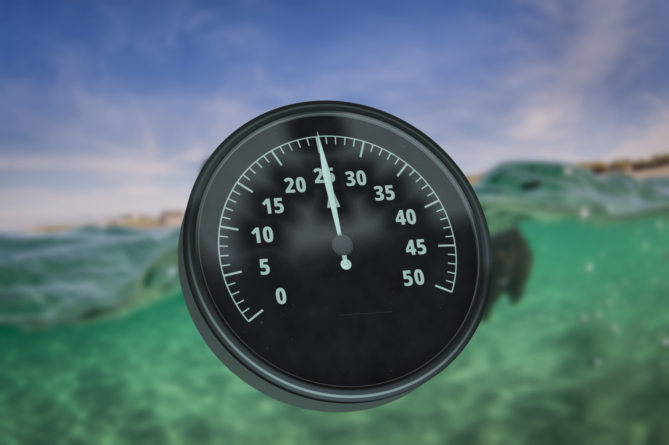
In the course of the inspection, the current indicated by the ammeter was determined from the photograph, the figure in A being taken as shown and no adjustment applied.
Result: 25 A
